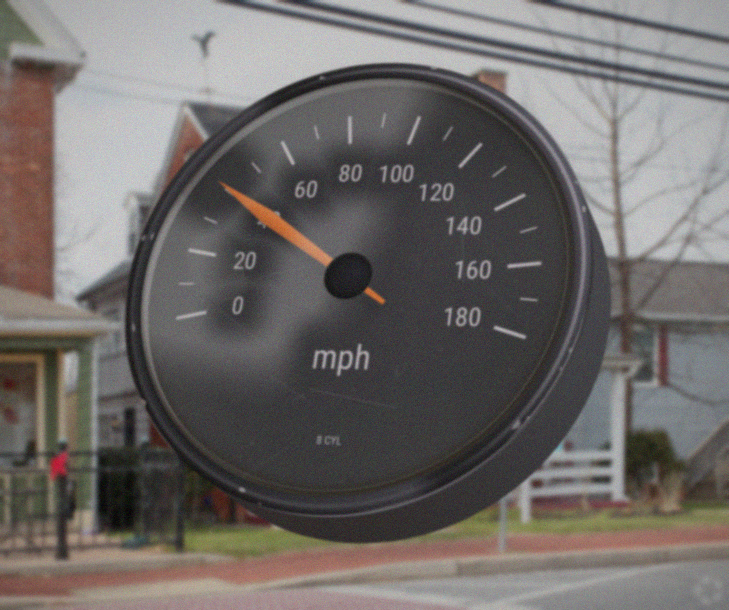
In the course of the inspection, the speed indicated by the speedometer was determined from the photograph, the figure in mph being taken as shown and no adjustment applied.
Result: 40 mph
